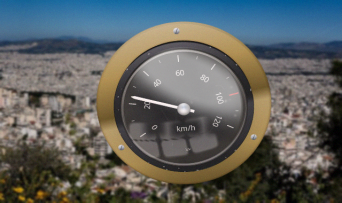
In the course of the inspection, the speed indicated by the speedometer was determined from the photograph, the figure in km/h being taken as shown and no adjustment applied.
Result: 25 km/h
